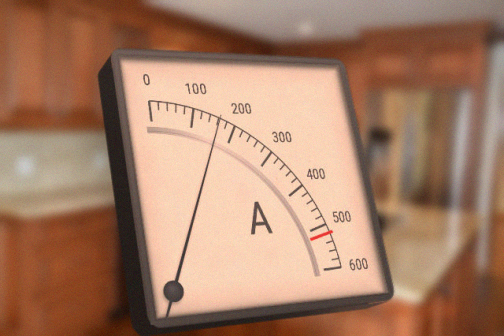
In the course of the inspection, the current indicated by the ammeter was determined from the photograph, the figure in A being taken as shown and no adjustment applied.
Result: 160 A
